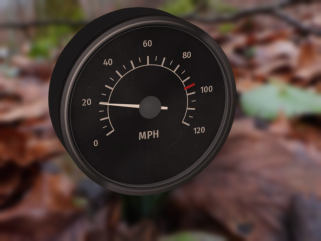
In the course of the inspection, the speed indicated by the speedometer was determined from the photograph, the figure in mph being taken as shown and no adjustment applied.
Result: 20 mph
